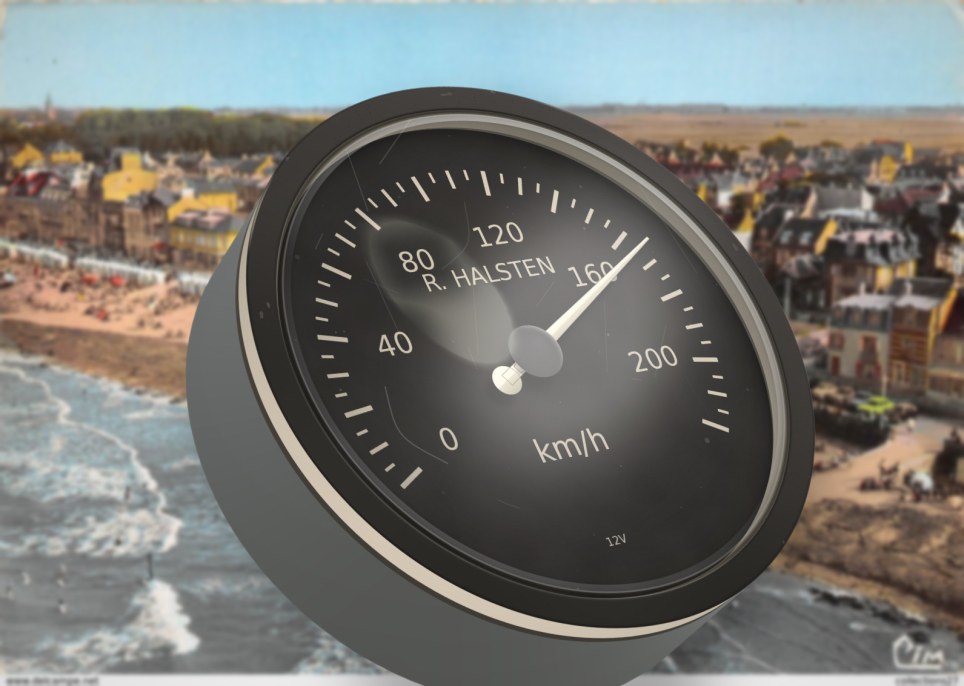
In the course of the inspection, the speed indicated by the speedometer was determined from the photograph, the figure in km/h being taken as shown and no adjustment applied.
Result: 165 km/h
